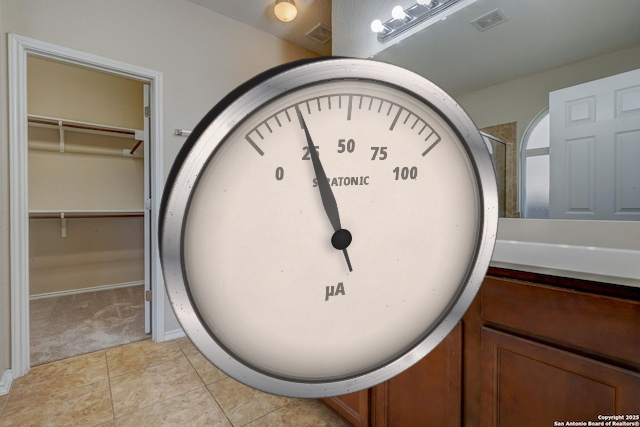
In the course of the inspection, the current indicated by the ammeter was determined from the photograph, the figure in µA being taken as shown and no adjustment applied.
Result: 25 µA
